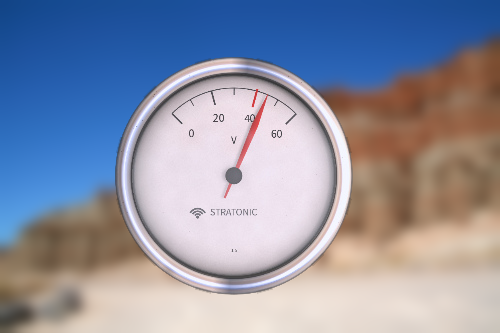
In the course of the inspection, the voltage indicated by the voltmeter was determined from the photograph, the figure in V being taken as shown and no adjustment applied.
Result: 45 V
